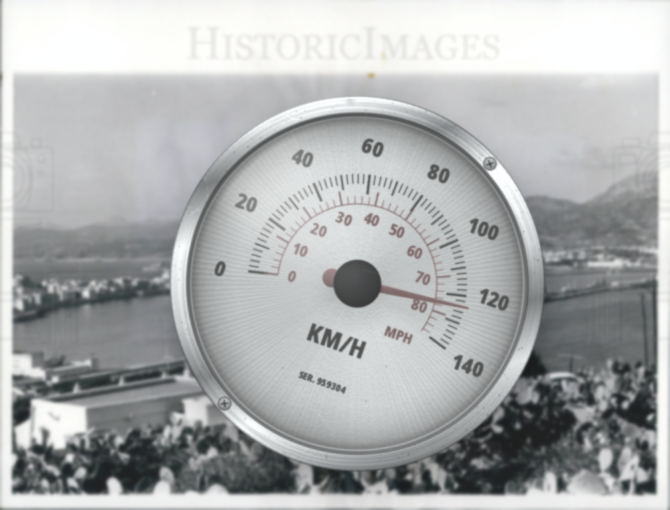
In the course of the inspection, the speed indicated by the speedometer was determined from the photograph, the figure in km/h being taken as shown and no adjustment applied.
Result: 124 km/h
